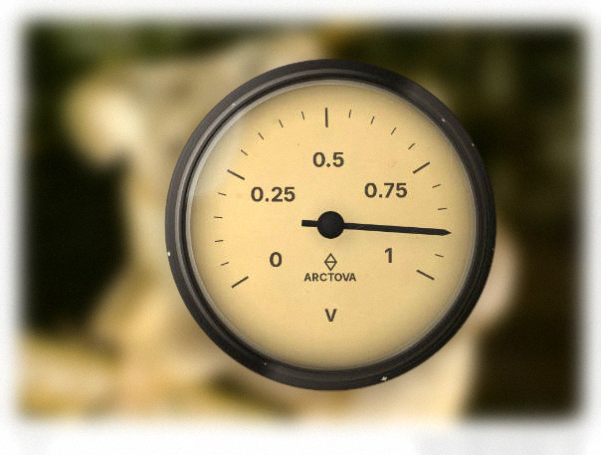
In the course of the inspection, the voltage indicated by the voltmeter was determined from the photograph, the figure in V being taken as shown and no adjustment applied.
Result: 0.9 V
